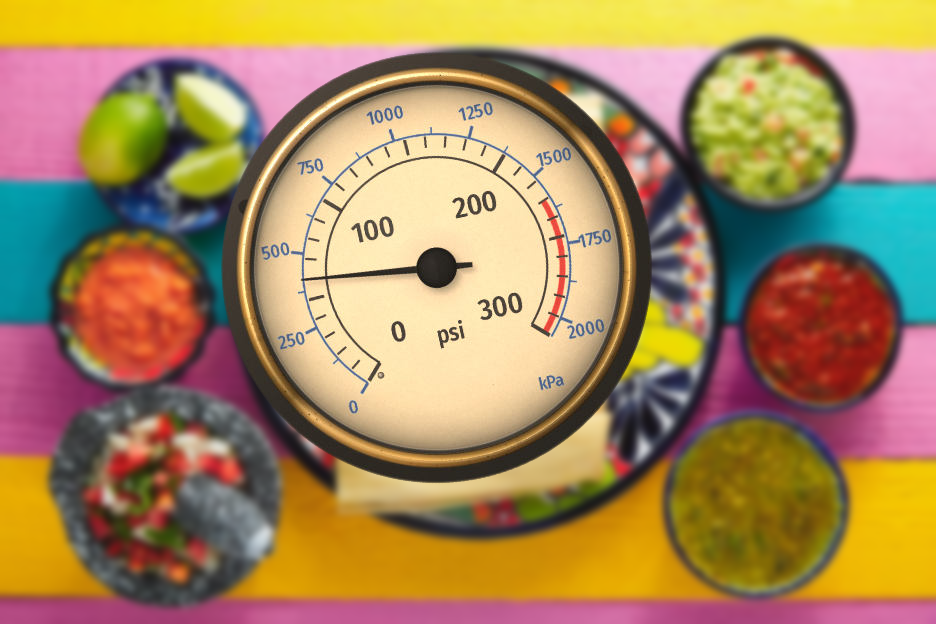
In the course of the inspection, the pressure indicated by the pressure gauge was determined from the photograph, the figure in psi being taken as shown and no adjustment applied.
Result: 60 psi
